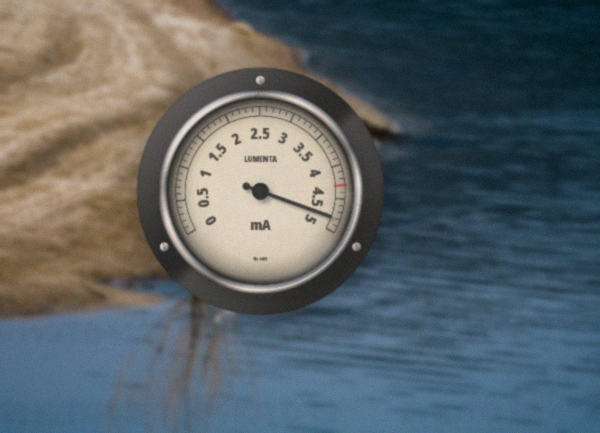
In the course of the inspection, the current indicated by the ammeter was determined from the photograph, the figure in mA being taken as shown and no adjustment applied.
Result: 4.8 mA
